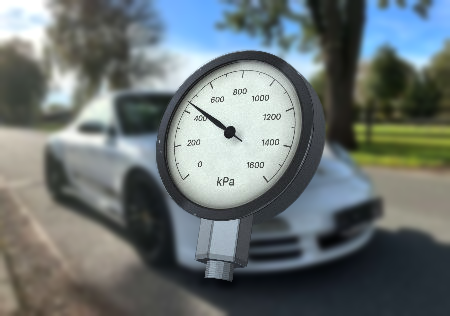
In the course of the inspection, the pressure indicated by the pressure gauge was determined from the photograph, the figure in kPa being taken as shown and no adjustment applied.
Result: 450 kPa
